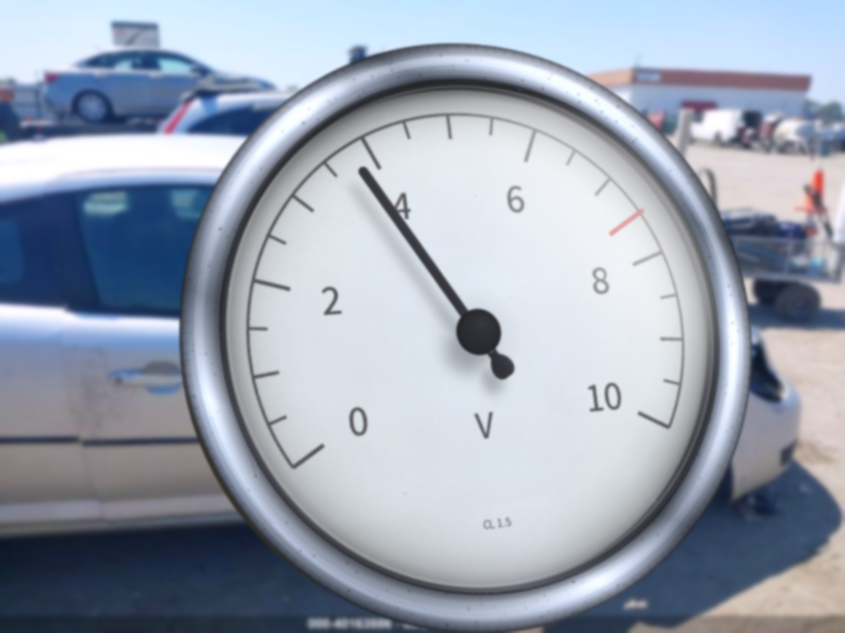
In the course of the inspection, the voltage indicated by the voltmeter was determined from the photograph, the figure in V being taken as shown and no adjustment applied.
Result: 3.75 V
